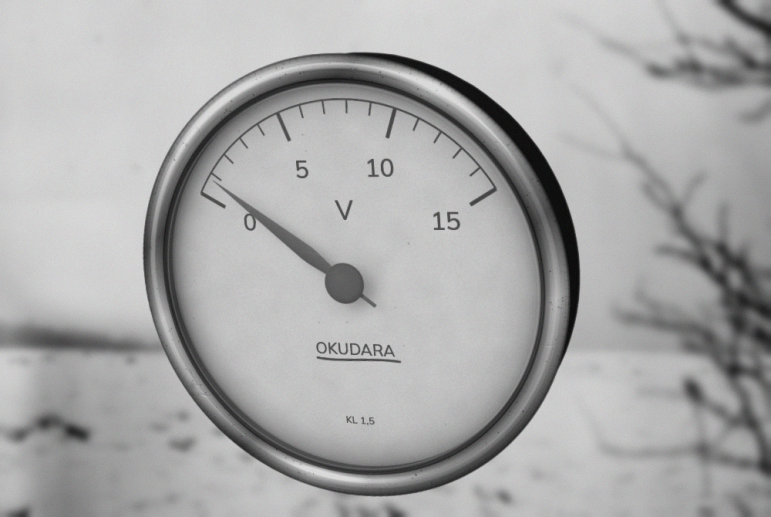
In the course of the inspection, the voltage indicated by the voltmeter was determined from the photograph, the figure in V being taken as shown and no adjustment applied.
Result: 1 V
